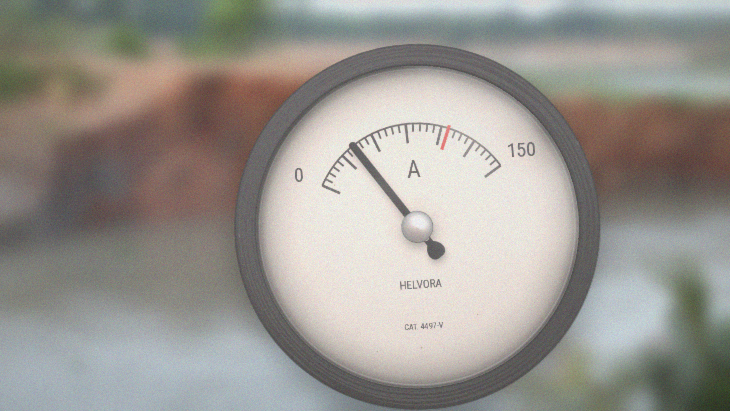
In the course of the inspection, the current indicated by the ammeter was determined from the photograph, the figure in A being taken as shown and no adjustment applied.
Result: 35 A
